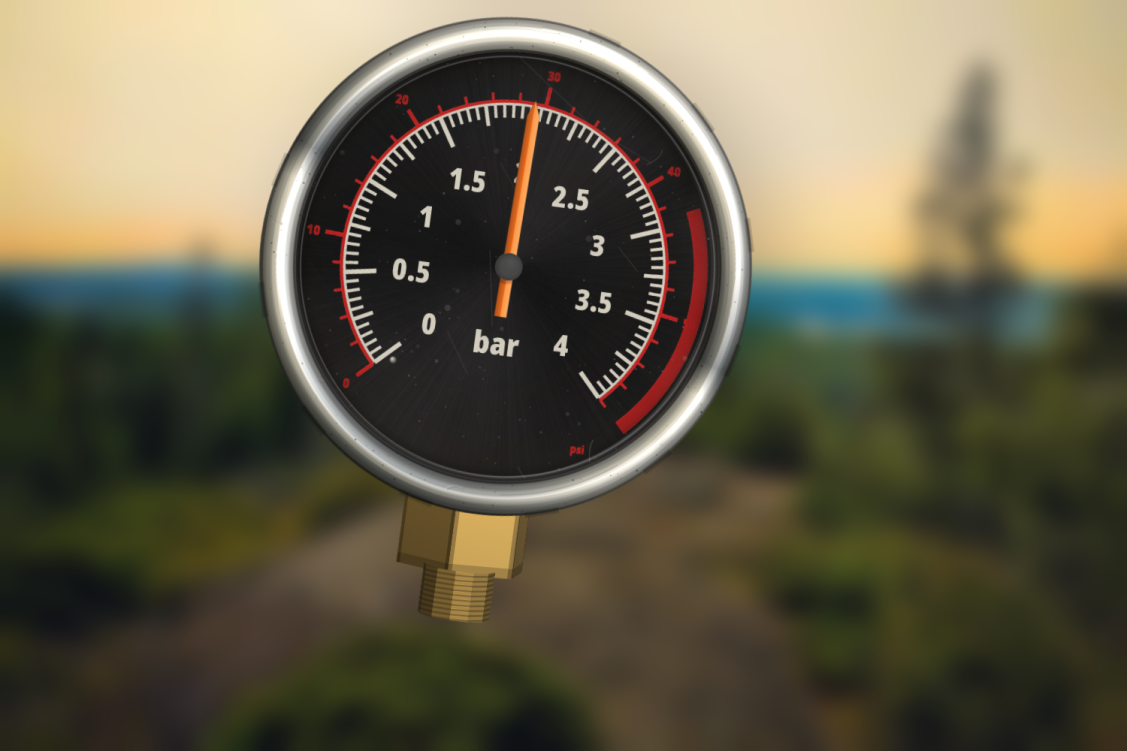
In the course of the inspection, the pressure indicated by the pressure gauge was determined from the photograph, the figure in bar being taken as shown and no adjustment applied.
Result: 2 bar
